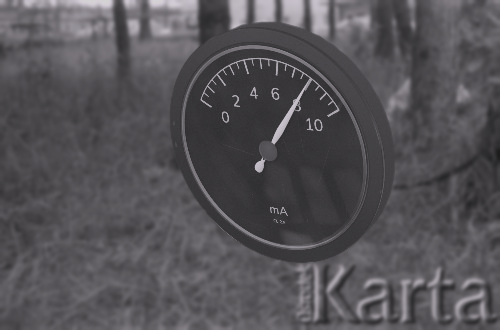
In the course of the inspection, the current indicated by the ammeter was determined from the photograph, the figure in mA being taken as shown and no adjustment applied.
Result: 8 mA
